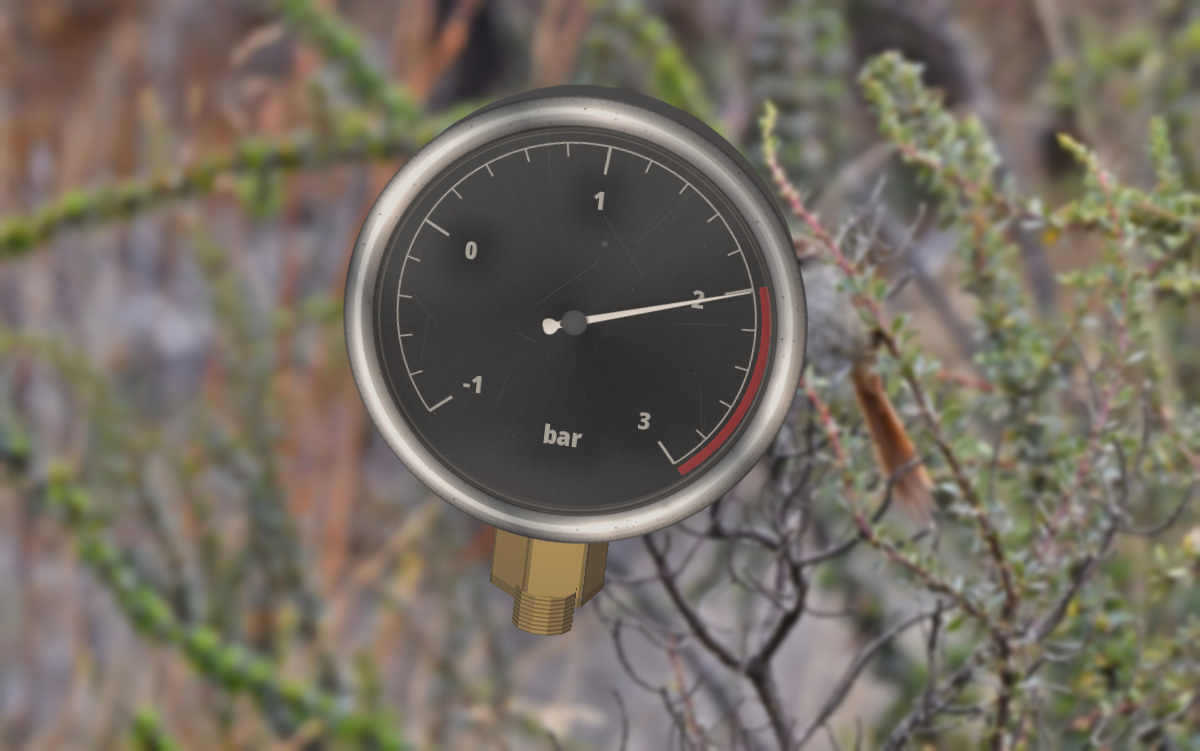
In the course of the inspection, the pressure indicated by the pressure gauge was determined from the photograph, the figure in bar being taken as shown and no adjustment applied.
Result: 2 bar
